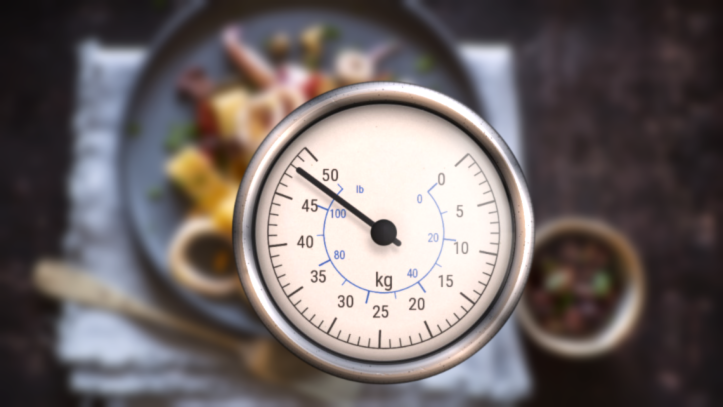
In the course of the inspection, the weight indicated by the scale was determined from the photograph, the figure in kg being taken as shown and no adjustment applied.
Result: 48 kg
